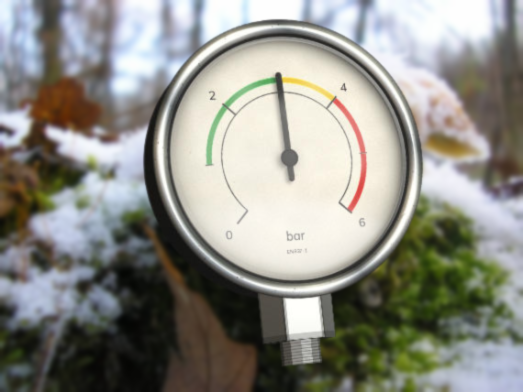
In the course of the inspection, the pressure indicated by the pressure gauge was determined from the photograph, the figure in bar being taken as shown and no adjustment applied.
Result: 3 bar
